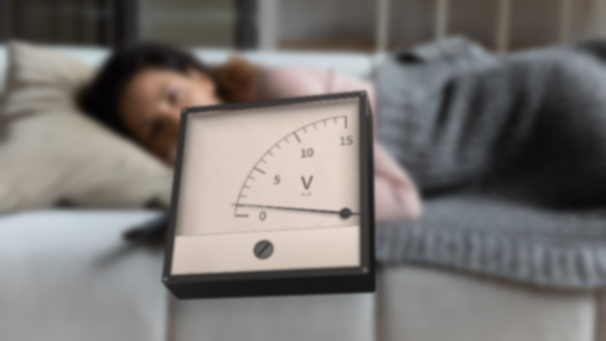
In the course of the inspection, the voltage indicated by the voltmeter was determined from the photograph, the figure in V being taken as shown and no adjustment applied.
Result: 1 V
